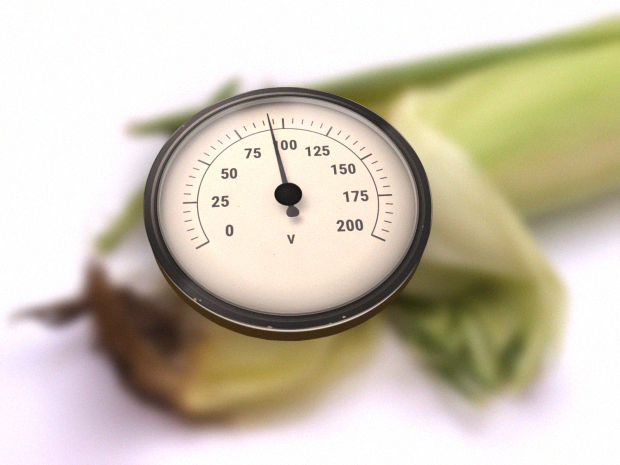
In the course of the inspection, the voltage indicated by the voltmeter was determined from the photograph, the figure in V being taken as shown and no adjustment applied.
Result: 92.5 V
